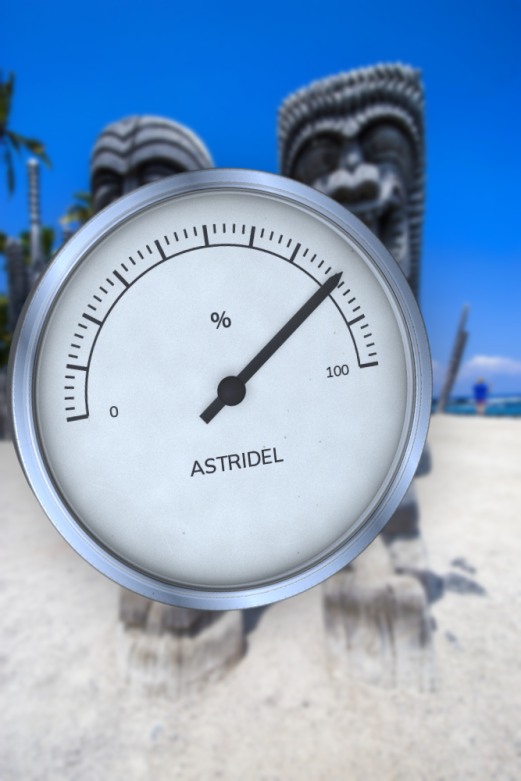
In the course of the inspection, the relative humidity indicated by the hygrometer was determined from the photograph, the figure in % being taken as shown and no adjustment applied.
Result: 80 %
